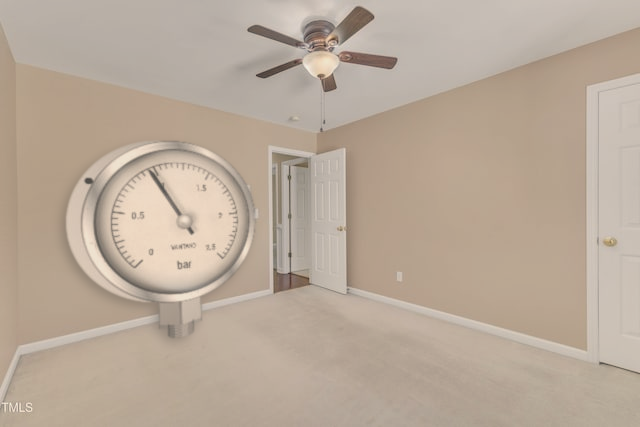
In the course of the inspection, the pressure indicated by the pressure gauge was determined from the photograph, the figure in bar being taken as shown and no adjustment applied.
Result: 0.95 bar
